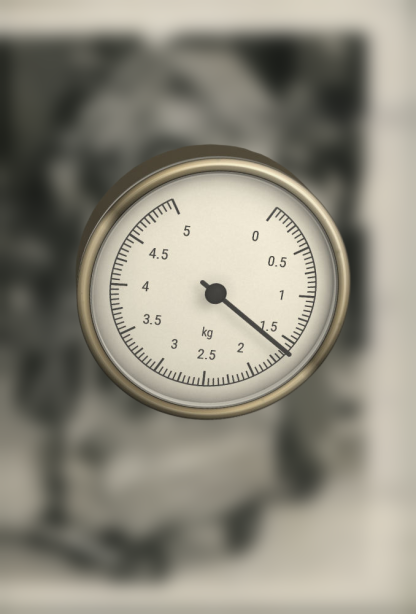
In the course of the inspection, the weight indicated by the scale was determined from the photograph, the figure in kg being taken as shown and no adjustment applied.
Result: 1.6 kg
